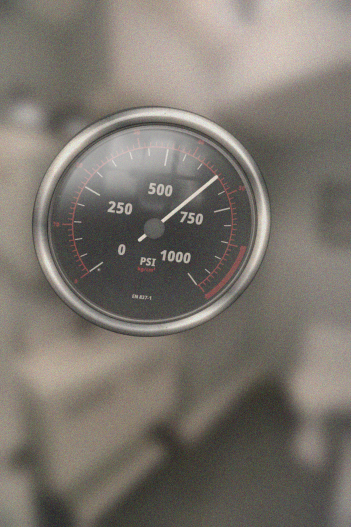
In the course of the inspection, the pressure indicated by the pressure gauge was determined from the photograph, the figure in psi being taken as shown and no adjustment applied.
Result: 650 psi
